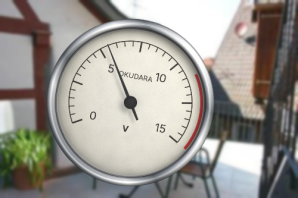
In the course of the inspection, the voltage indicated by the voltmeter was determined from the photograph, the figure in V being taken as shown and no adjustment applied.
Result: 5.5 V
